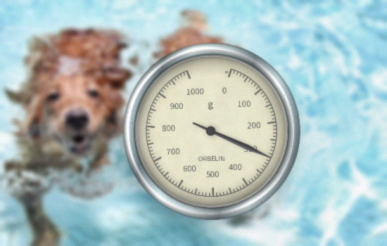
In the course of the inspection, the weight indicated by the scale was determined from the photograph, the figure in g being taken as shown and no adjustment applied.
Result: 300 g
